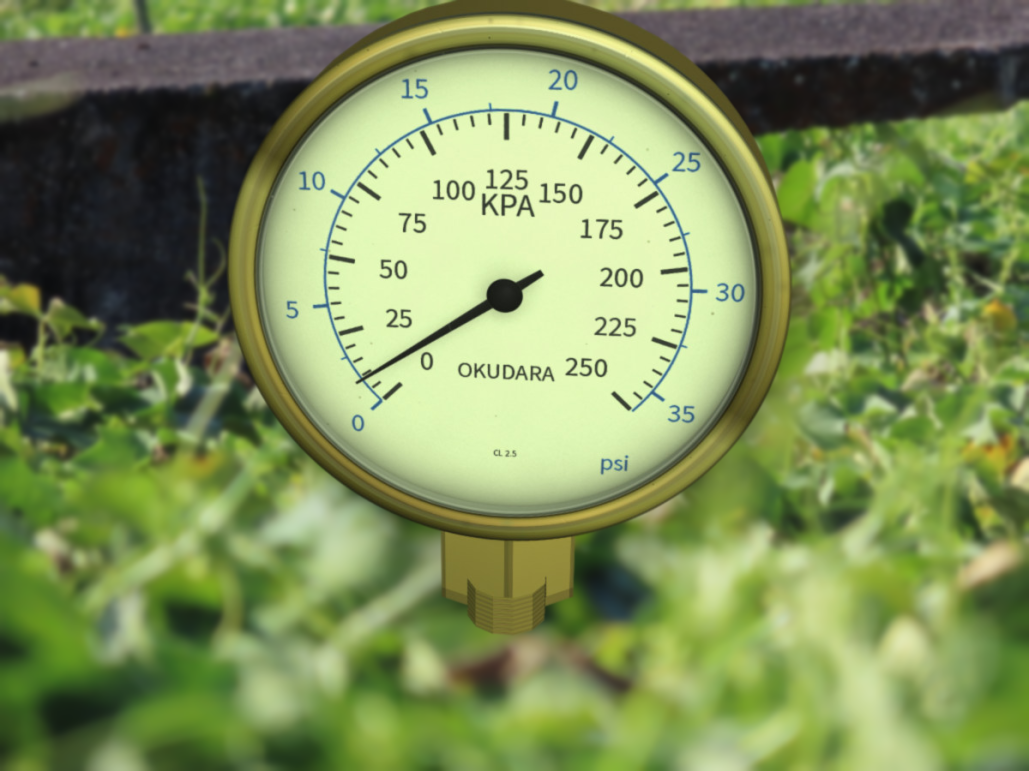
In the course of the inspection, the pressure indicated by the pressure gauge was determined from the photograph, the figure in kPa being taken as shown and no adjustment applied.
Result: 10 kPa
